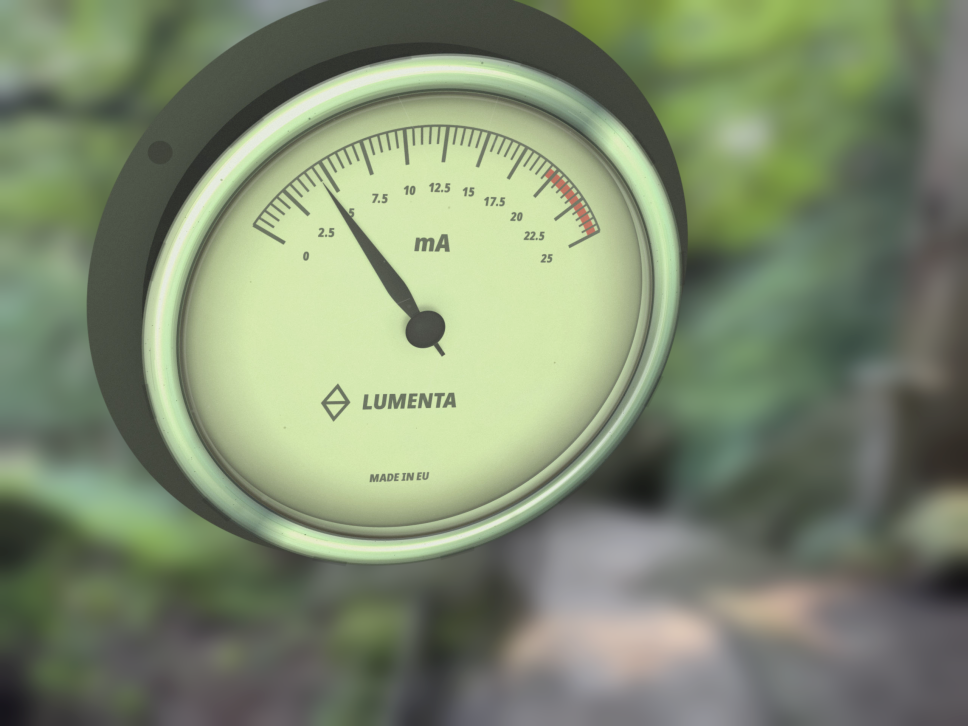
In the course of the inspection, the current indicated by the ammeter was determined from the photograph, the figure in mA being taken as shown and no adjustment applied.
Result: 4.5 mA
